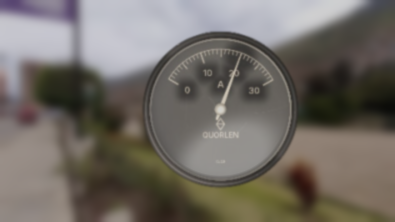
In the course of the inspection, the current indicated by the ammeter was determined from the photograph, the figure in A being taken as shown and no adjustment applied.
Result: 20 A
